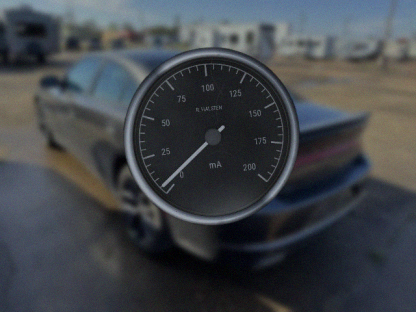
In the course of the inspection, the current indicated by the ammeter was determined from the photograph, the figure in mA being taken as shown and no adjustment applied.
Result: 5 mA
